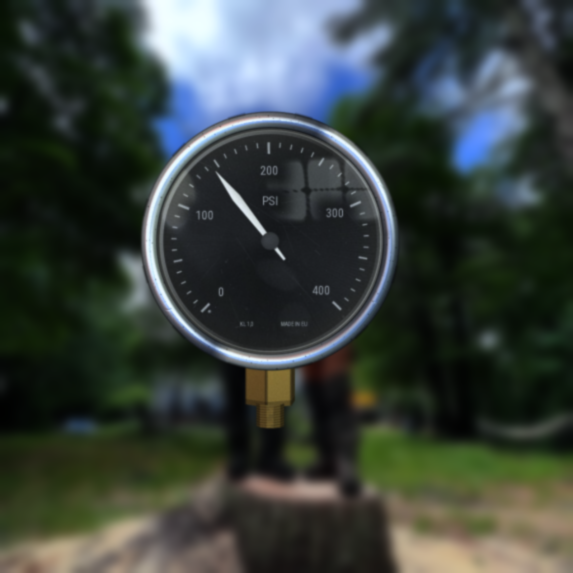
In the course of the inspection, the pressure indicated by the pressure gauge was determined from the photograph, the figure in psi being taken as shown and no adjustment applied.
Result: 145 psi
